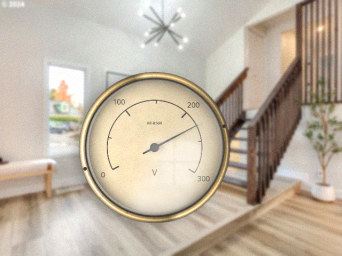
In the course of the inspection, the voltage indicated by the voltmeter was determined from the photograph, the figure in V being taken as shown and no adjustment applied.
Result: 225 V
